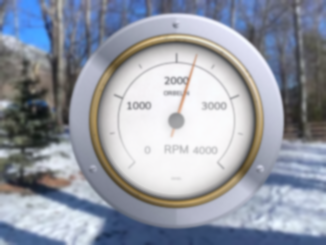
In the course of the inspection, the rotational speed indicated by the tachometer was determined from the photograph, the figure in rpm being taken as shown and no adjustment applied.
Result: 2250 rpm
